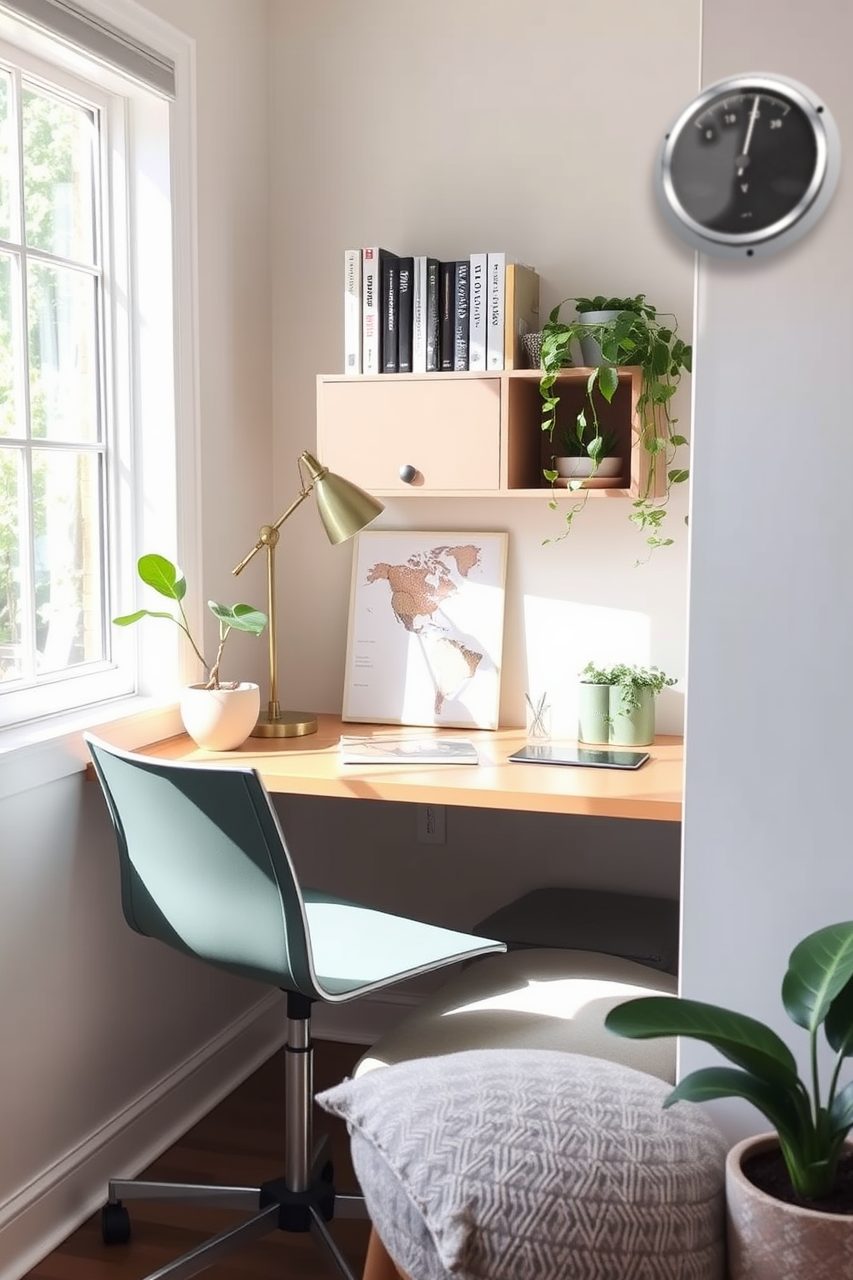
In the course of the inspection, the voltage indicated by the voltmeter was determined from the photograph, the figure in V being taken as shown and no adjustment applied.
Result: 20 V
